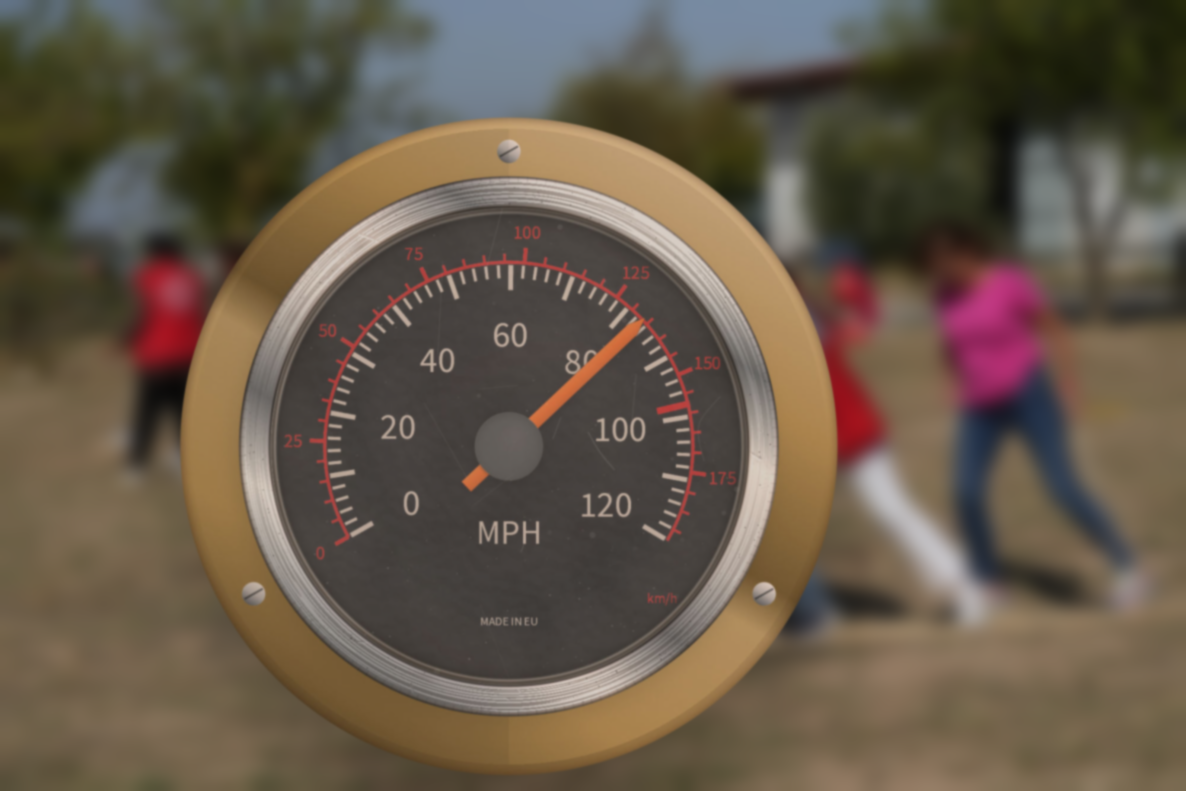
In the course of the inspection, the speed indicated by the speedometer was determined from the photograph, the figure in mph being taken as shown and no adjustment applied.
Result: 83 mph
